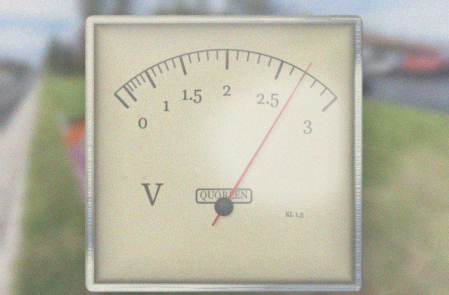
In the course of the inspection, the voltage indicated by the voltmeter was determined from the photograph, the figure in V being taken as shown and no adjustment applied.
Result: 2.7 V
